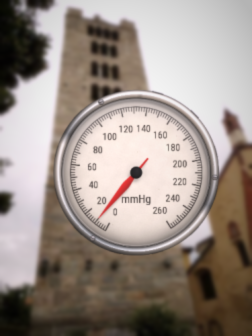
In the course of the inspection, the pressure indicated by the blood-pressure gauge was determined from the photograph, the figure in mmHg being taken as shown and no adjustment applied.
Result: 10 mmHg
